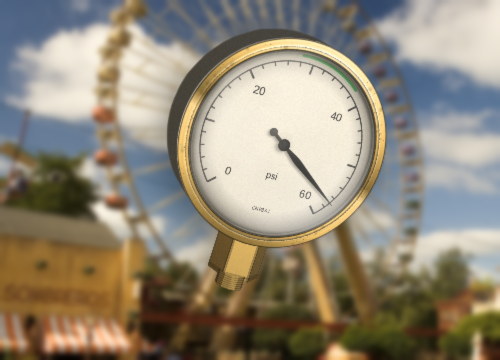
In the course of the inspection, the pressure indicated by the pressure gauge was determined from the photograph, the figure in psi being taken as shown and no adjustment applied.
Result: 57 psi
